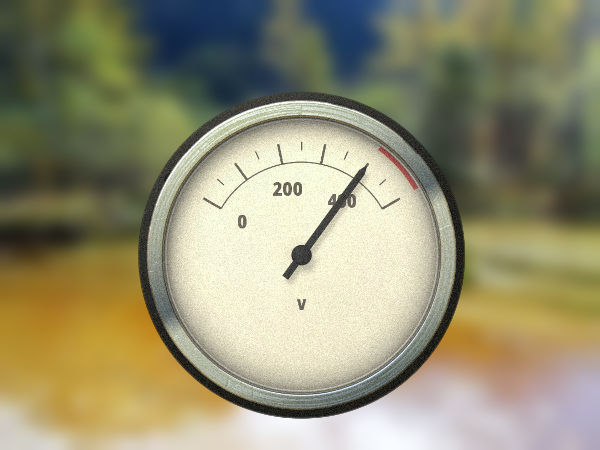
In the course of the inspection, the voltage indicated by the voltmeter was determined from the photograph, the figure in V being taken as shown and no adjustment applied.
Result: 400 V
